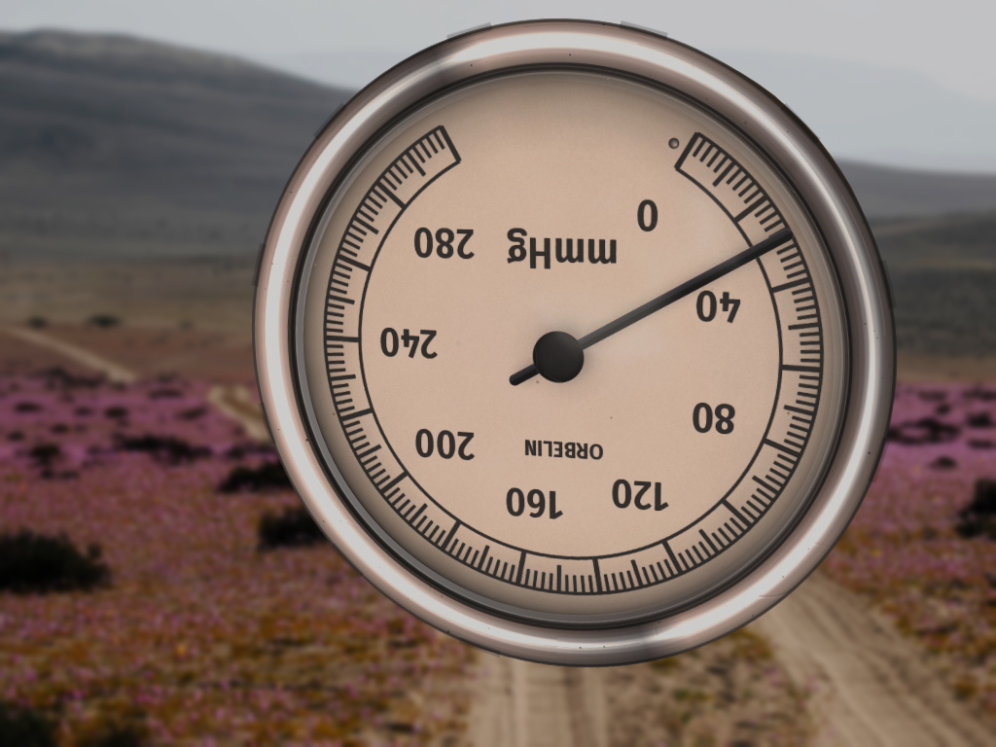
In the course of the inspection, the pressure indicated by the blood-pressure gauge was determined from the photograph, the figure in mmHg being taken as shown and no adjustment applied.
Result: 29 mmHg
